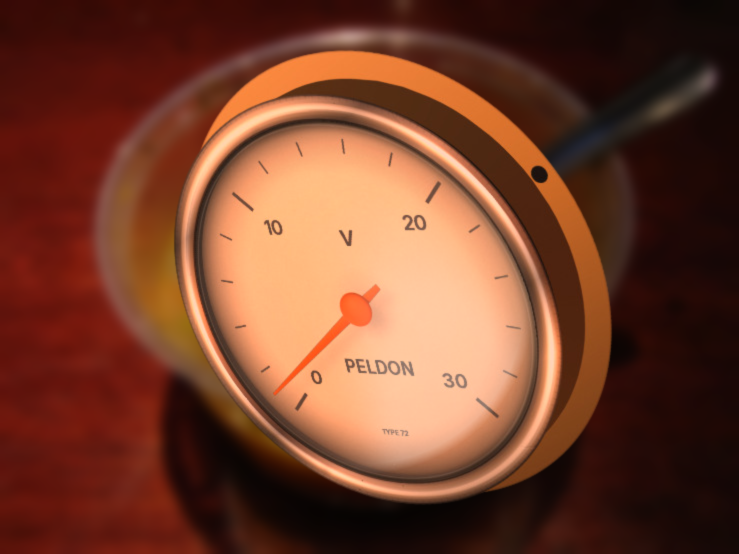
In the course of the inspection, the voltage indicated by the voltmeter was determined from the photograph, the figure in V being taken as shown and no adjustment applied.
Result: 1 V
